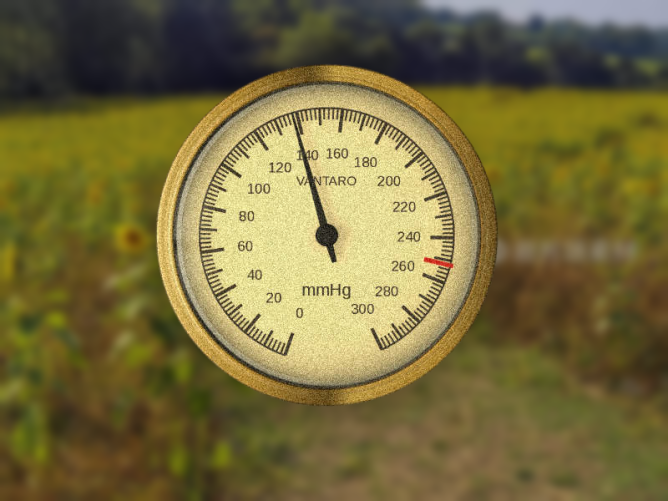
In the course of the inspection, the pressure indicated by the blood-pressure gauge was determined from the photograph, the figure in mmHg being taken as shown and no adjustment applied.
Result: 138 mmHg
